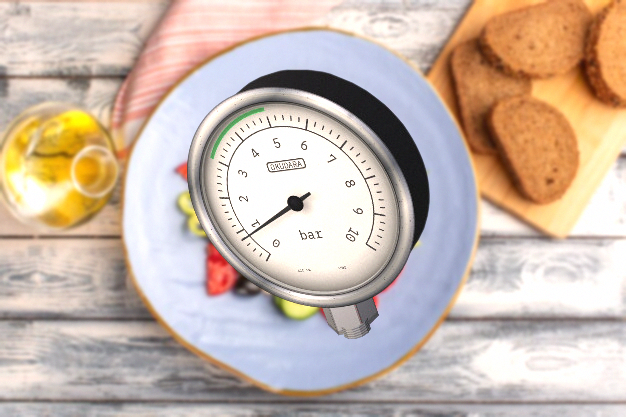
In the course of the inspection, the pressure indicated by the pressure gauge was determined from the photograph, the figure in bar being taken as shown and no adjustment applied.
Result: 0.8 bar
